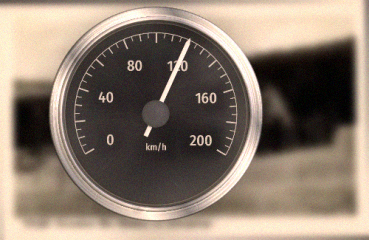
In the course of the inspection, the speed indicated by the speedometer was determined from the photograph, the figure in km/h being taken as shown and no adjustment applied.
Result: 120 km/h
